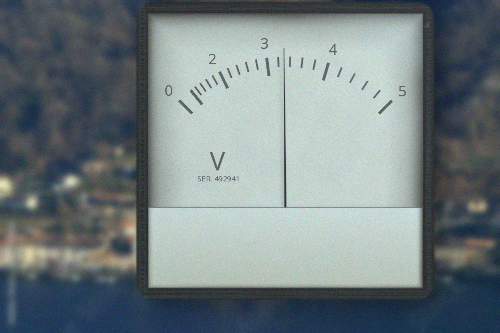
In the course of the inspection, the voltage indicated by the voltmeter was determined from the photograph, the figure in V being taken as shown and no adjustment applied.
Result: 3.3 V
